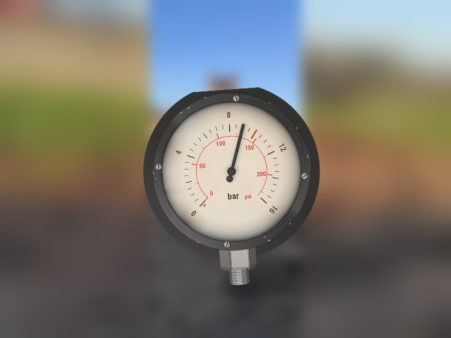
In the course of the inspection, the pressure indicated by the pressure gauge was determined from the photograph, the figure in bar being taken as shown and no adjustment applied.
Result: 9 bar
